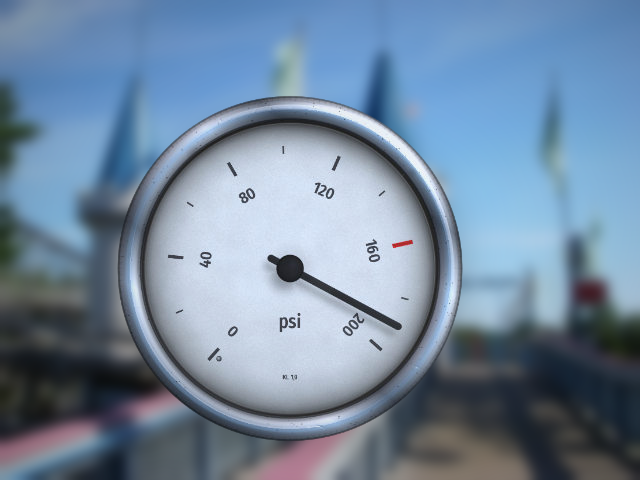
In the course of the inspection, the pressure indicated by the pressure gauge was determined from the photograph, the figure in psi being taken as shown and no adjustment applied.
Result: 190 psi
